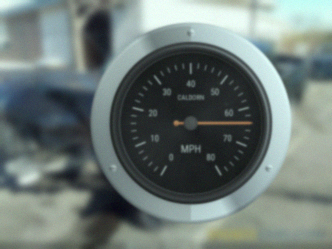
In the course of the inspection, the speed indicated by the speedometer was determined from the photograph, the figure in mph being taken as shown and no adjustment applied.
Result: 64 mph
